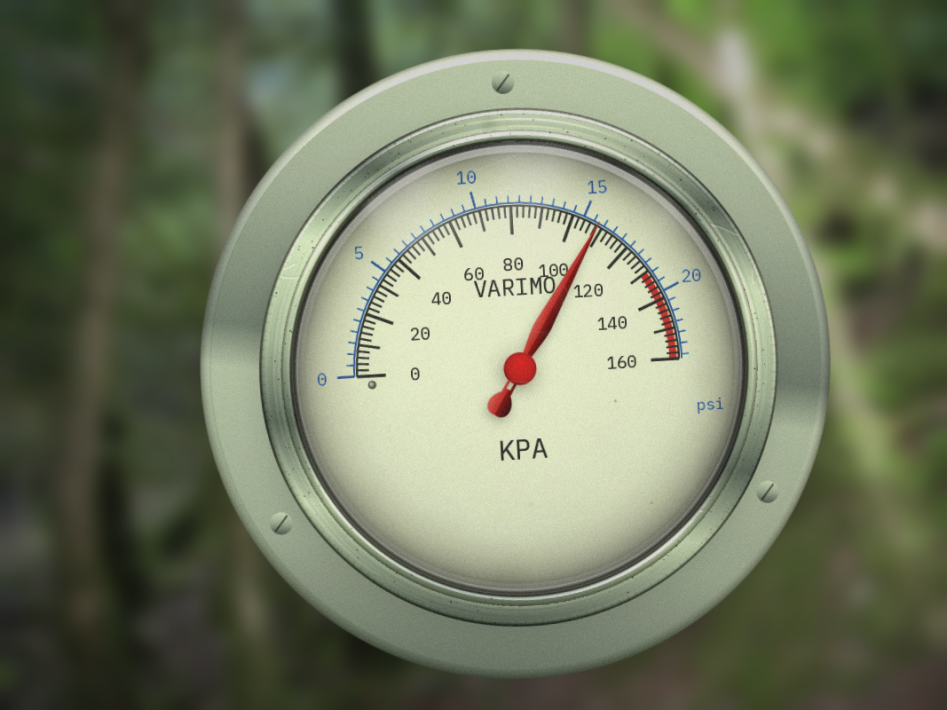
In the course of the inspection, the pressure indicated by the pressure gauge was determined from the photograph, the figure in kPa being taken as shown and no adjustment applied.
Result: 108 kPa
